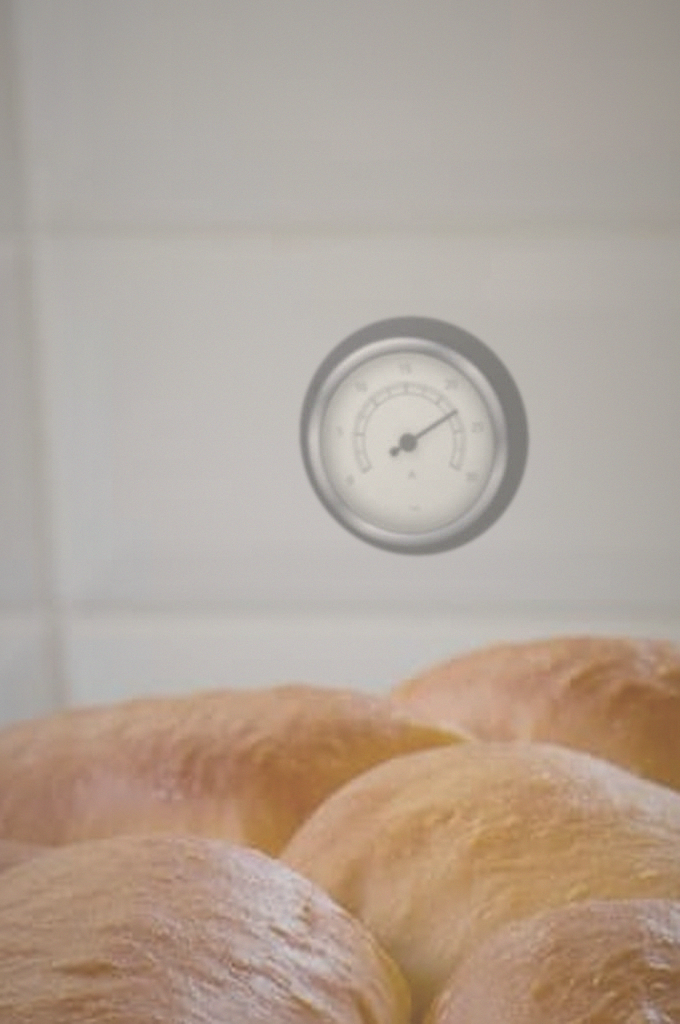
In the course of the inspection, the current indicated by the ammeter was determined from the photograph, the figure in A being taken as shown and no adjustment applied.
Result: 22.5 A
